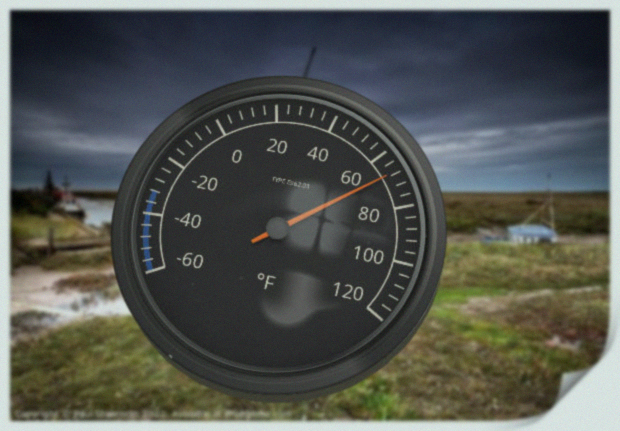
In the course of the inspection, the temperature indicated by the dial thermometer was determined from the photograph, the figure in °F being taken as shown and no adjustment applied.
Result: 68 °F
